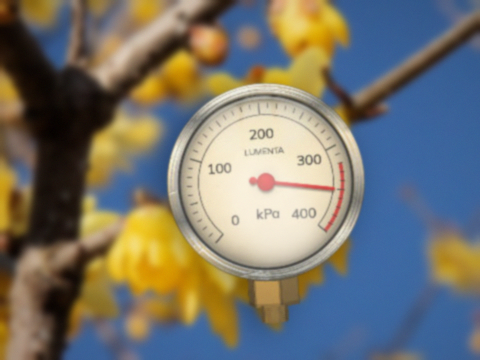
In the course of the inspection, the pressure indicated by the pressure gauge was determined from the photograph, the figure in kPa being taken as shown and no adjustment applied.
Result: 350 kPa
